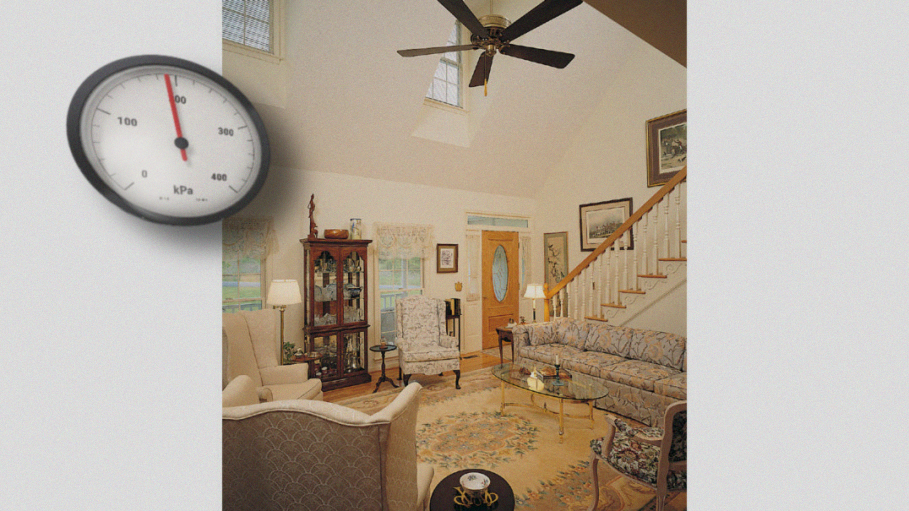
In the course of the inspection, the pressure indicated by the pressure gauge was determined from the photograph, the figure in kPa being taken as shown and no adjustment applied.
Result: 190 kPa
